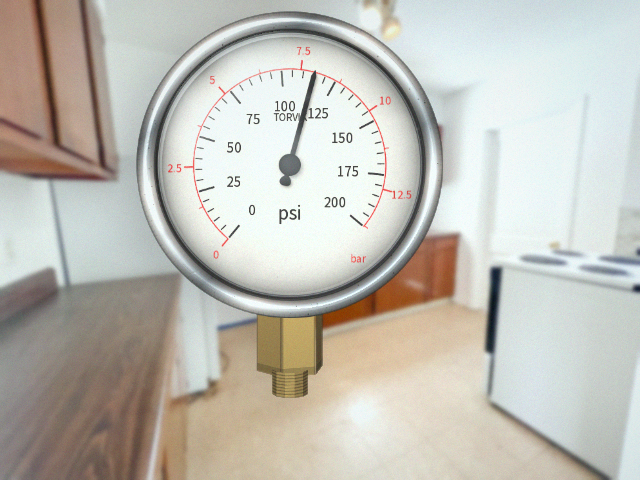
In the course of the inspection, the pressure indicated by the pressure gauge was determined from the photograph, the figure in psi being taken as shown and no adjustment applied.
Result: 115 psi
